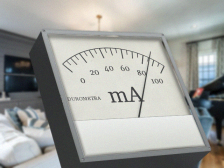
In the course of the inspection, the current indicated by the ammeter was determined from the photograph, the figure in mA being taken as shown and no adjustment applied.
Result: 85 mA
